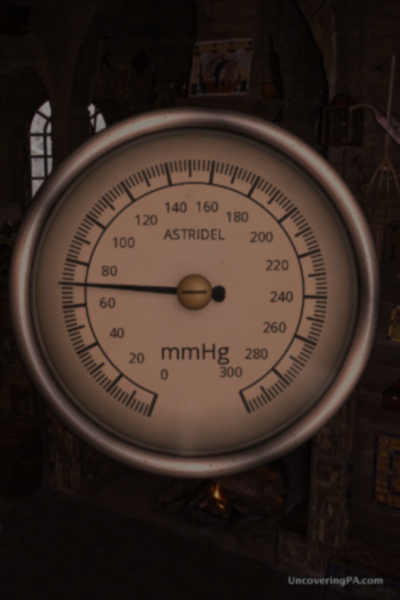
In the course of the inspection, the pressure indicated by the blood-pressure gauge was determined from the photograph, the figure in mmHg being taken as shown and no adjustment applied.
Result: 70 mmHg
